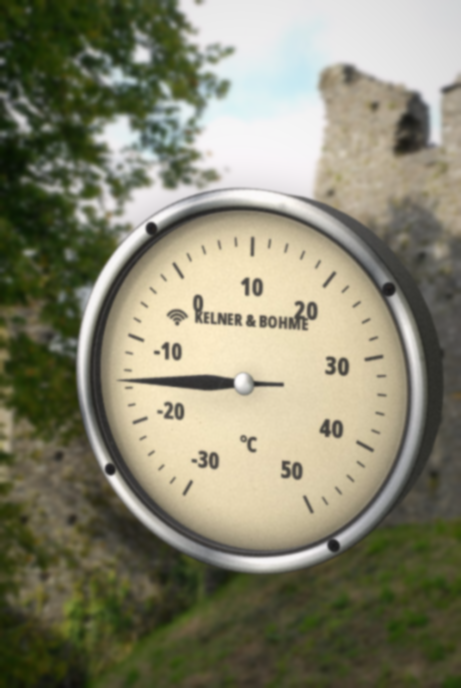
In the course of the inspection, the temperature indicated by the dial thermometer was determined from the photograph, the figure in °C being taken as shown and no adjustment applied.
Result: -15 °C
